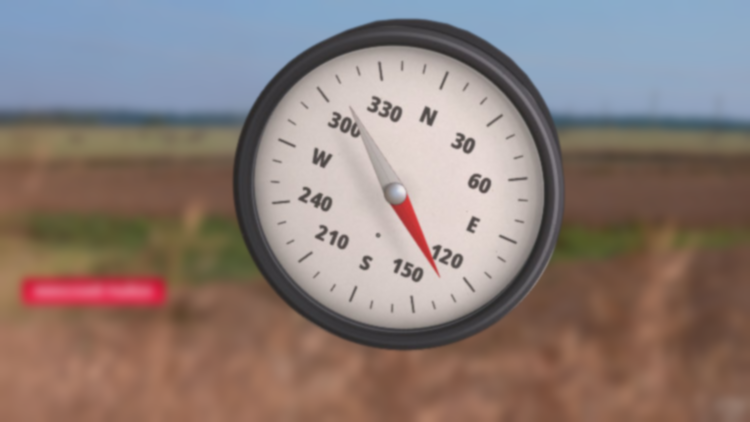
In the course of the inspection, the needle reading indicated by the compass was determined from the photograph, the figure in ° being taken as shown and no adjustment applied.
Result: 130 °
